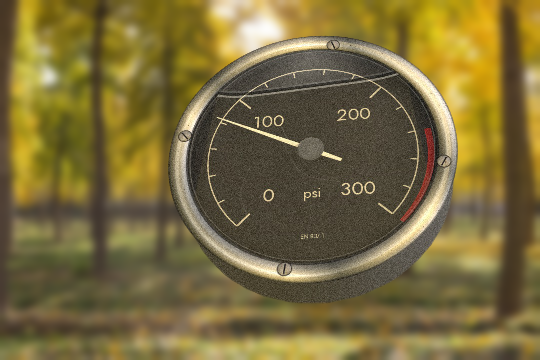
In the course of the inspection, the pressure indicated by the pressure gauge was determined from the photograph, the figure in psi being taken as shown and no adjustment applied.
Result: 80 psi
